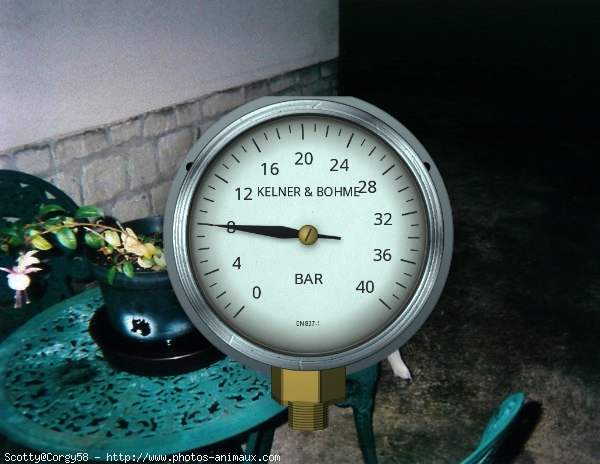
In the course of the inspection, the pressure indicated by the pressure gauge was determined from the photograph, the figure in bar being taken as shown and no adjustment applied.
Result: 8 bar
